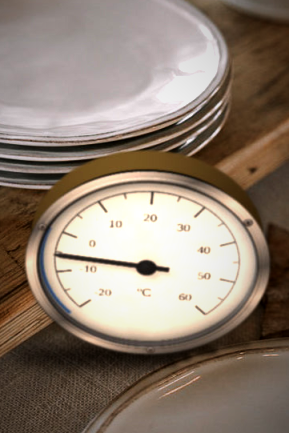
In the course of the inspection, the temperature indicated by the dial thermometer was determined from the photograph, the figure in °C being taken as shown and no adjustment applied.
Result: -5 °C
